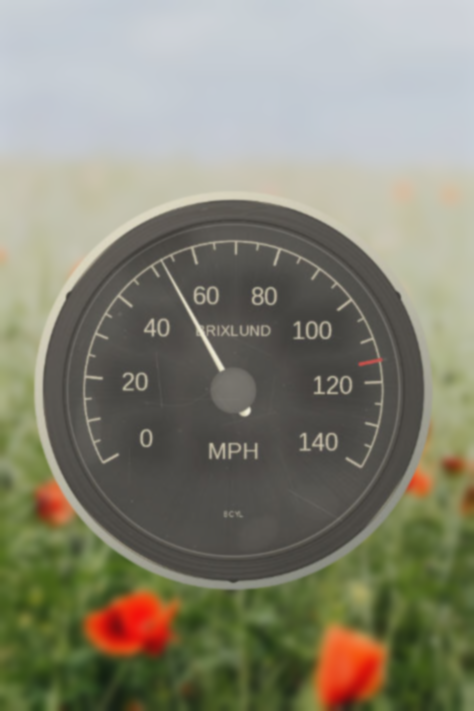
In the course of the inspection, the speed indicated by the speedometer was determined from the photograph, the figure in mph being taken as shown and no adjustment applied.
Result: 52.5 mph
